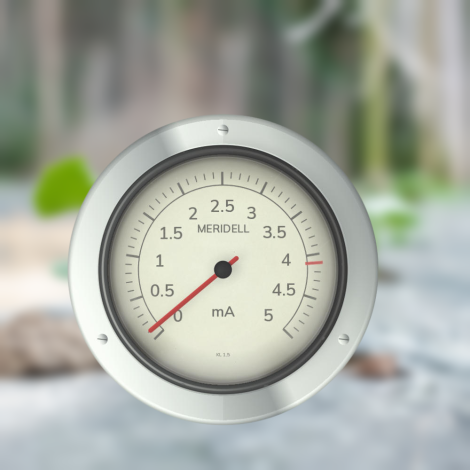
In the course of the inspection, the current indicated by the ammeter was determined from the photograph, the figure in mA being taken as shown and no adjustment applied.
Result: 0.1 mA
